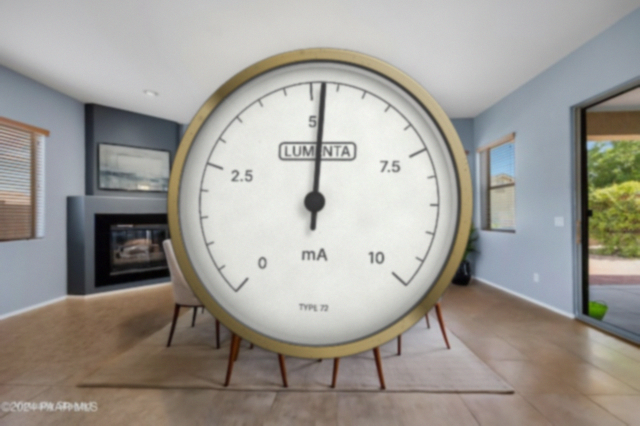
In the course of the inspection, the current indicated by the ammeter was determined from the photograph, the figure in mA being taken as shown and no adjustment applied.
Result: 5.25 mA
